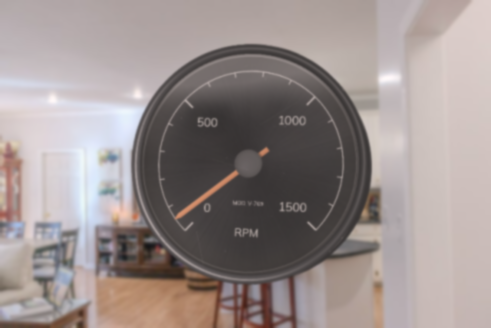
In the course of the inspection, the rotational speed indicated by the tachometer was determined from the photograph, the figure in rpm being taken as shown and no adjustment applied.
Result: 50 rpm
